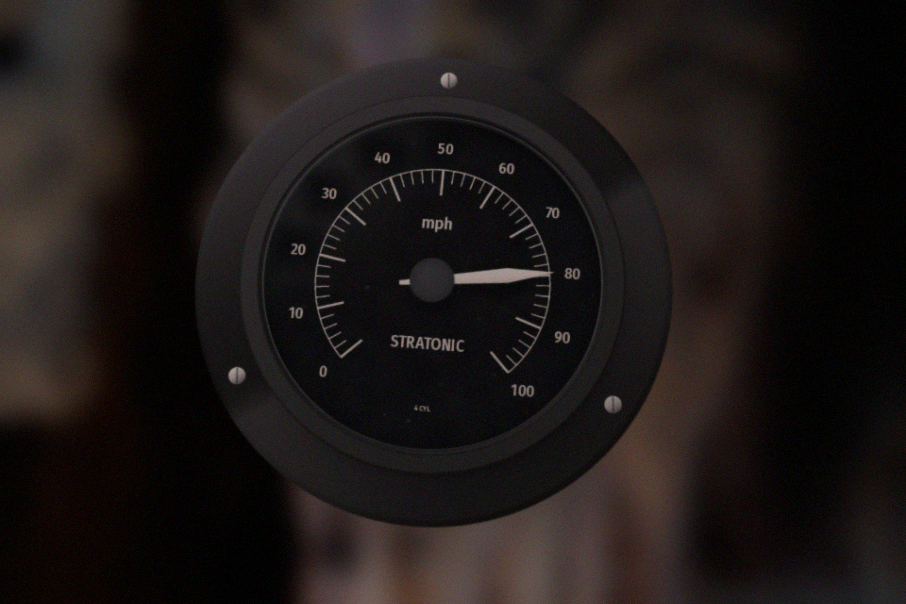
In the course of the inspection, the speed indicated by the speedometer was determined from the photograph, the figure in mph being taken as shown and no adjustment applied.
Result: 80 mph
